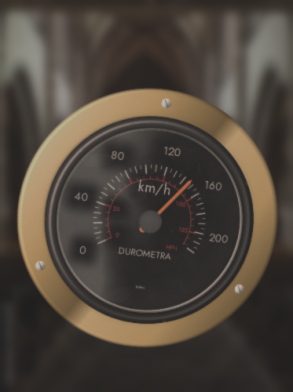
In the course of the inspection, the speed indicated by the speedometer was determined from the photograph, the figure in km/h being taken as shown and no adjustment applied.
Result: 145 km/h
